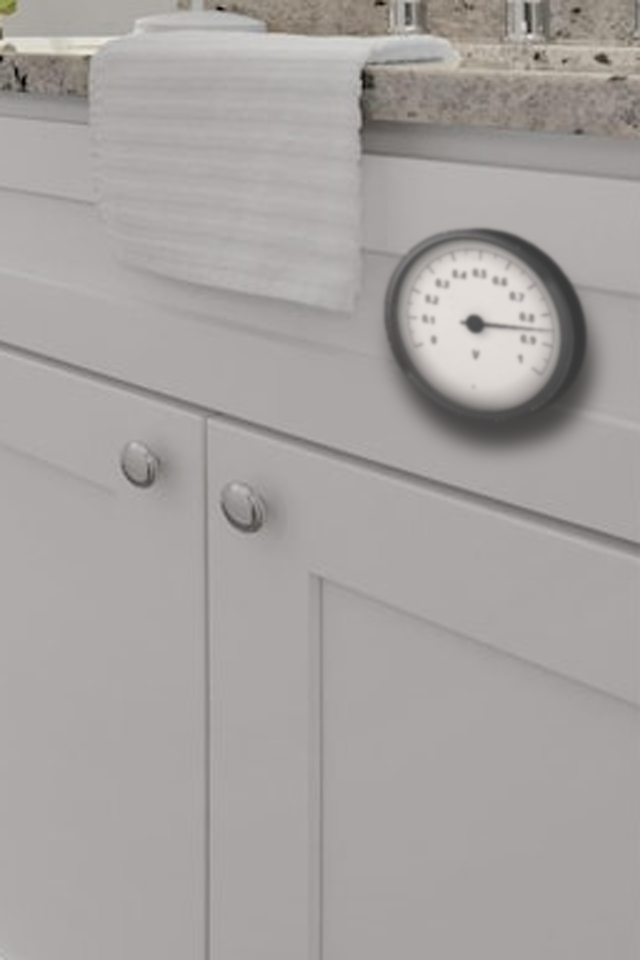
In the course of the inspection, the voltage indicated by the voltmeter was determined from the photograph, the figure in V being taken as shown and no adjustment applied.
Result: 0.85 V
